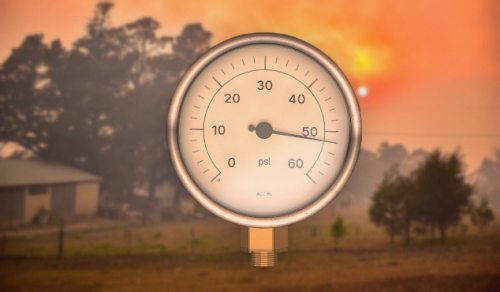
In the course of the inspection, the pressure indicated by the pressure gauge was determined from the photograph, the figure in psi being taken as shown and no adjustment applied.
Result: 52 psi
